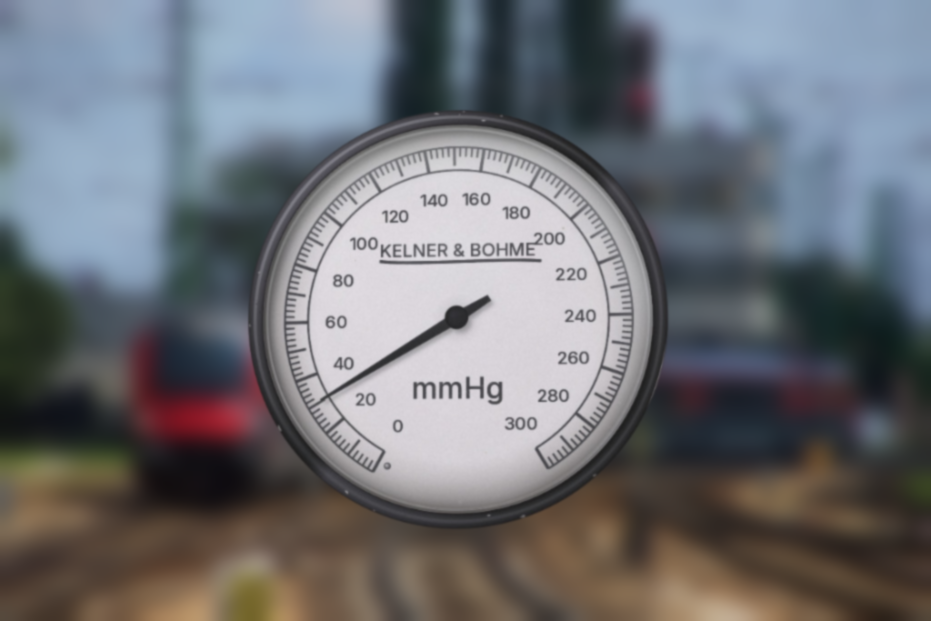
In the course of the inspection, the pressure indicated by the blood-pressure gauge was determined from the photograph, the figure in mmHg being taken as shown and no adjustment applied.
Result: 30 mmHg
